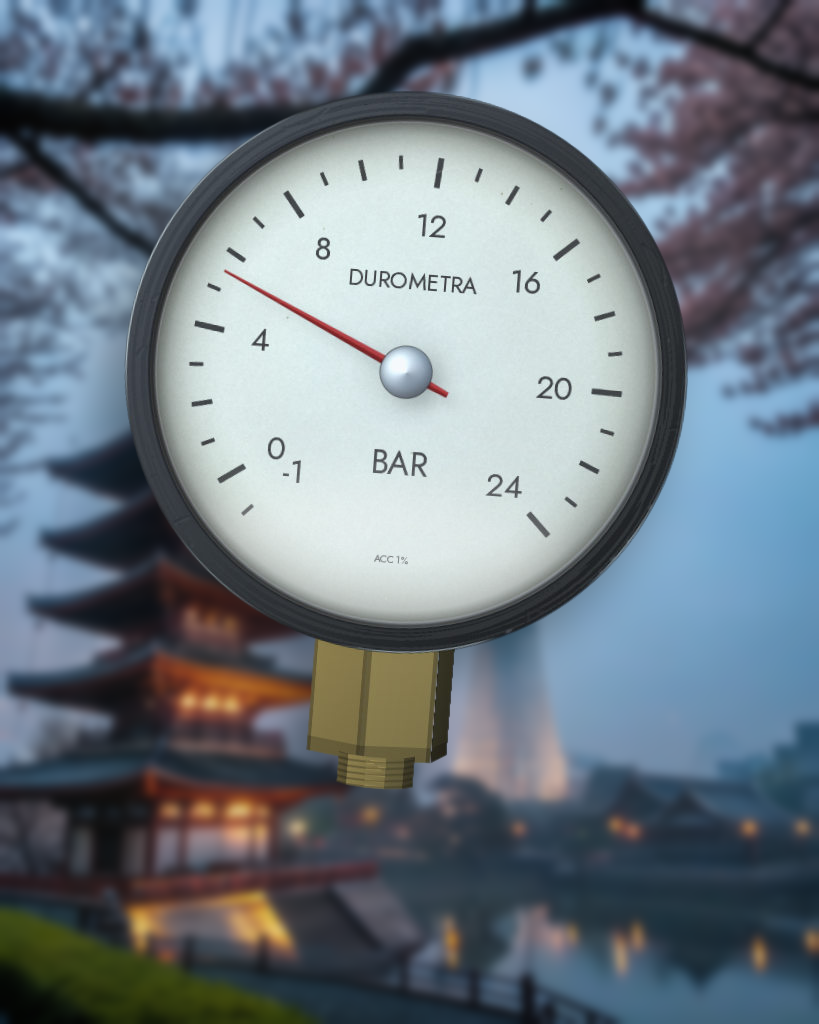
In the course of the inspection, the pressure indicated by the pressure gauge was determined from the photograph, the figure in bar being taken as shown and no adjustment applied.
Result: 5.5 bar
